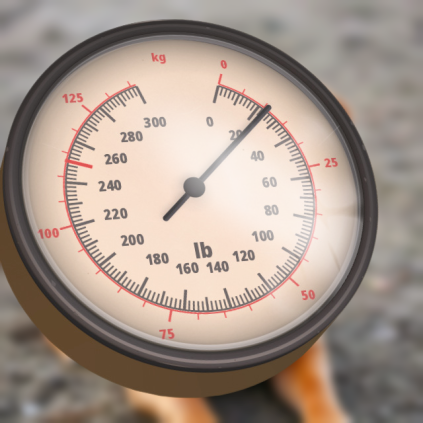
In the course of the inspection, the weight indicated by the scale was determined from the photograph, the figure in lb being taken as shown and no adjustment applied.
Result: 24 lb
